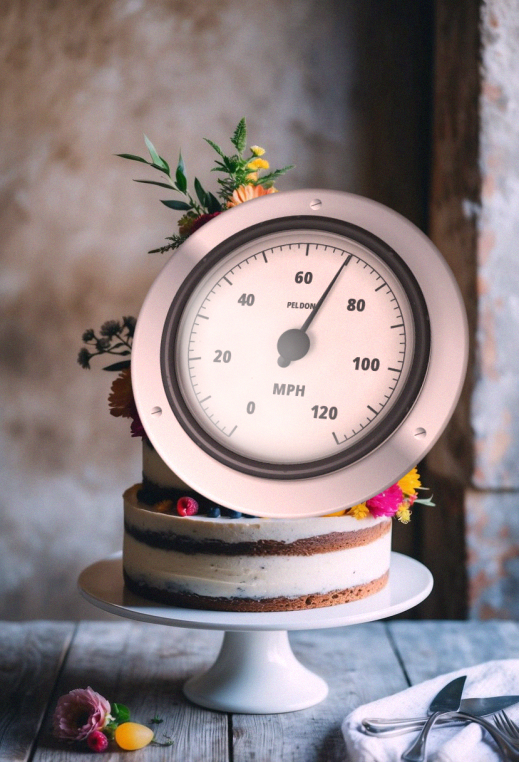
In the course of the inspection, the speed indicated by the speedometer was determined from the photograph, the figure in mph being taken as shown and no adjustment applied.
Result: 70 mph
